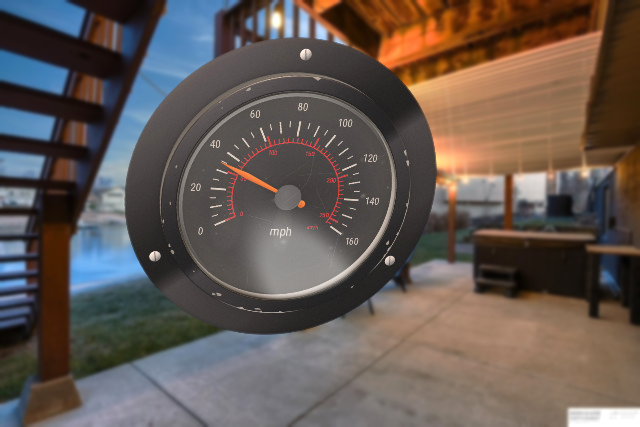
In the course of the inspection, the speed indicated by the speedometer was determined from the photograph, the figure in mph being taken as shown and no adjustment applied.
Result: 35 mph
